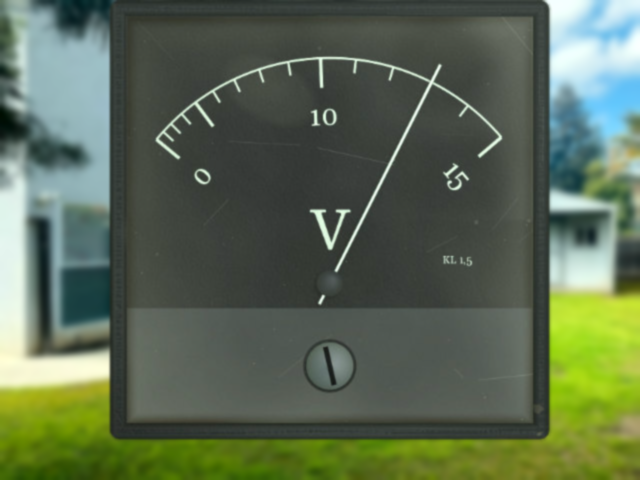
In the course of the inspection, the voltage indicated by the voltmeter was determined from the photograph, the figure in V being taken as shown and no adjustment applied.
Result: 13 V
